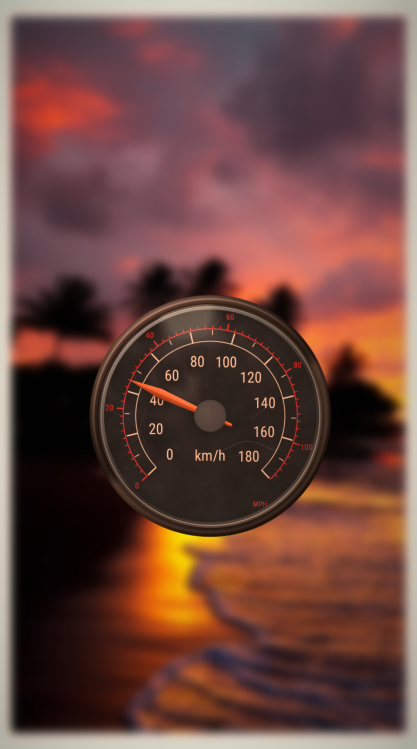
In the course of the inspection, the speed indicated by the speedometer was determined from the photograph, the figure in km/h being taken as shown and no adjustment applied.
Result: 45 km/h
